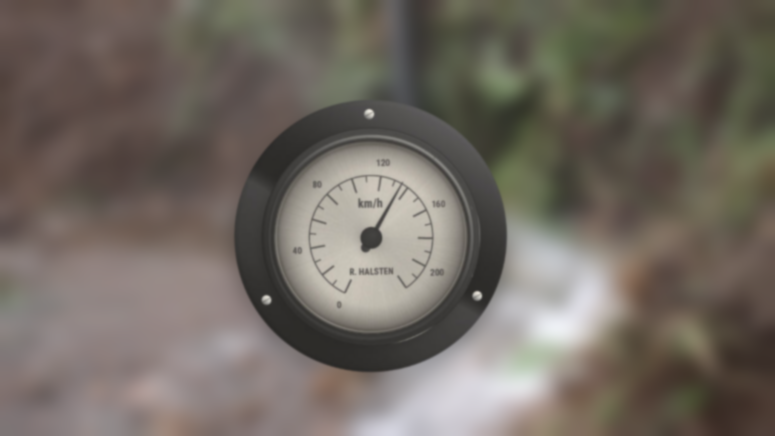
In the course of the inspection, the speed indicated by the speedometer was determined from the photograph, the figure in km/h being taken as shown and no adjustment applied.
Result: 135 km/h
